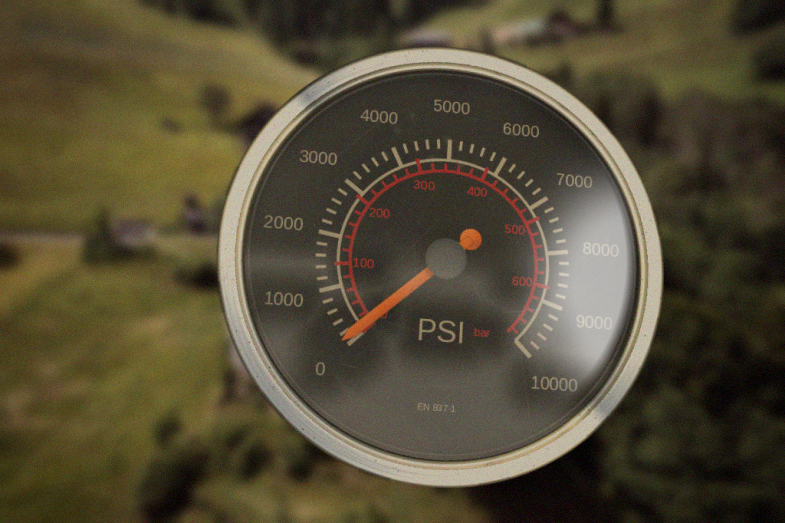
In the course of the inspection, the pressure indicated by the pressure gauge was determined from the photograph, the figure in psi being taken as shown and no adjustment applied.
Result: 100 psi
